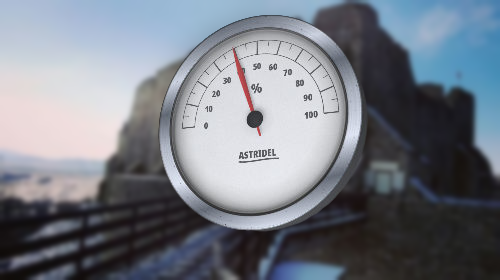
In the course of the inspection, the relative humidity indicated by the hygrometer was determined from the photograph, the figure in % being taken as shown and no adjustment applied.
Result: 40 %
